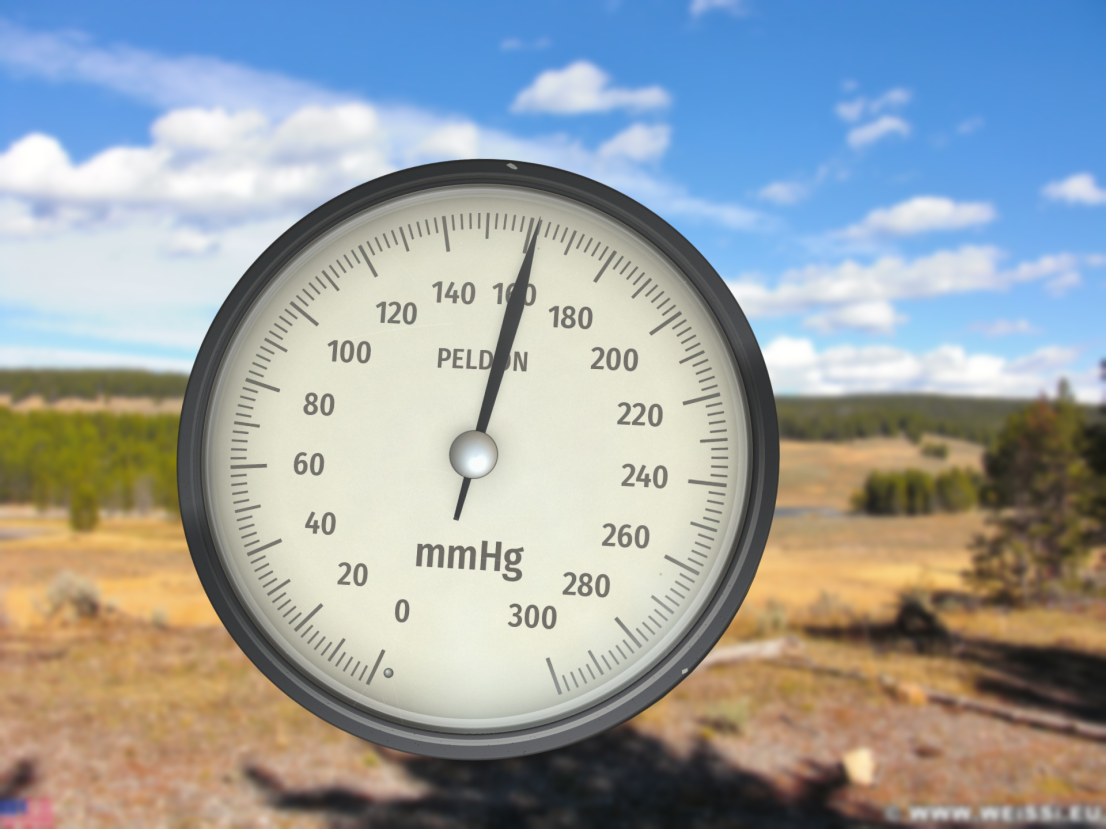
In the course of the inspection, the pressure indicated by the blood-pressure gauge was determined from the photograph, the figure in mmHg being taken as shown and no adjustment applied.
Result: 162 mmHg
